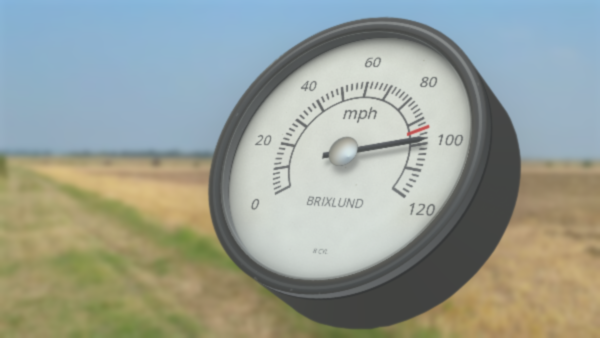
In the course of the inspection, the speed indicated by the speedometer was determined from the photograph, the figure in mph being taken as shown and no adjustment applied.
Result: 100 mph
